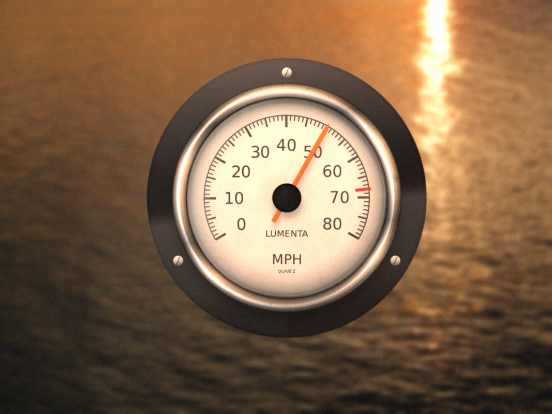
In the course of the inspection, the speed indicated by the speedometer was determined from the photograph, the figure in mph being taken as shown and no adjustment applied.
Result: 50 mph
